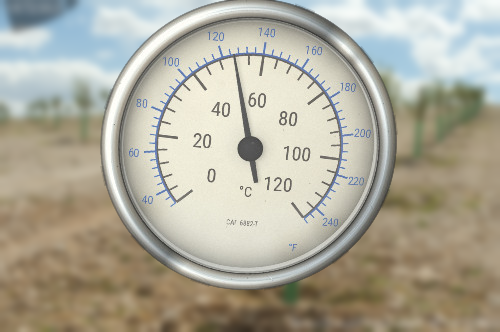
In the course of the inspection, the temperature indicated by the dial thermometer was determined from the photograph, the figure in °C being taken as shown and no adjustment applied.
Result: 52 °C
